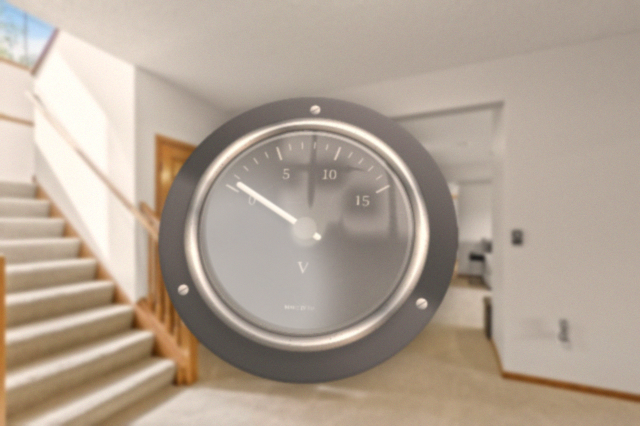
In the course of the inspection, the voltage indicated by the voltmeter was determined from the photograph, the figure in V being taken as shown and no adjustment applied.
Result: 0.5 V
